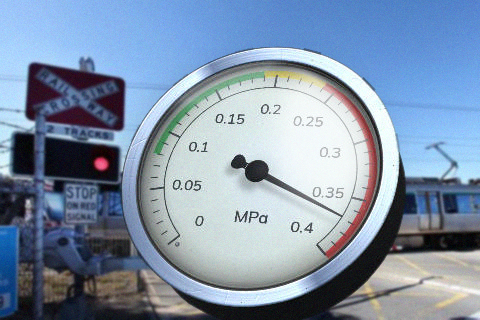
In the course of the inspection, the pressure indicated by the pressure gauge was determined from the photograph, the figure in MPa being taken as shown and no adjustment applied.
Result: 0.37 MPa
